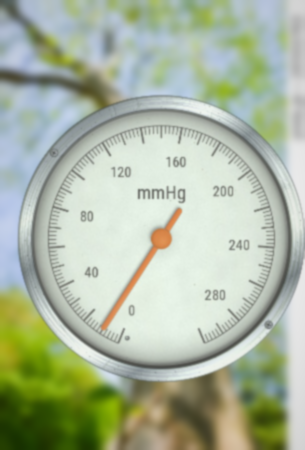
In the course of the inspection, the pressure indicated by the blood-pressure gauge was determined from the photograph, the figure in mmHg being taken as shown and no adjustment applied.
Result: 10 mmHg
